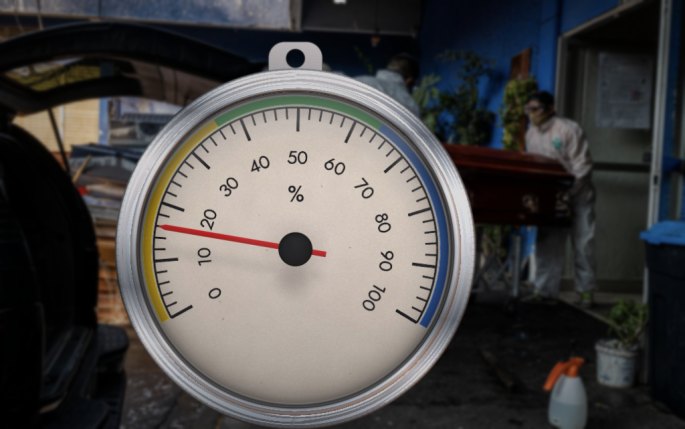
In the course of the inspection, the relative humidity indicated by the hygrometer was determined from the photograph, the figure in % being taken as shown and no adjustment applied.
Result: 16 %
